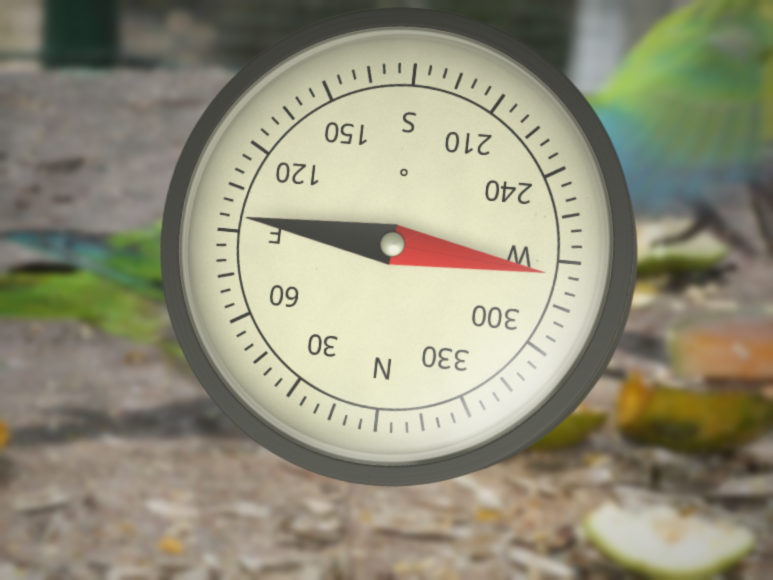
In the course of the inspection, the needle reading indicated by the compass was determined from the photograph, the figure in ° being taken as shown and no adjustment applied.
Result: 275 °
